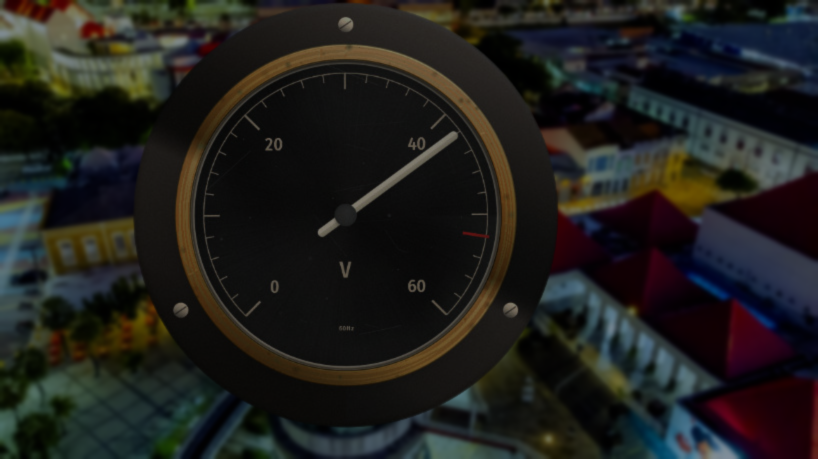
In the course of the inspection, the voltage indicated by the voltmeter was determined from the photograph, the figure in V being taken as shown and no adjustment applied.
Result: 42 V
